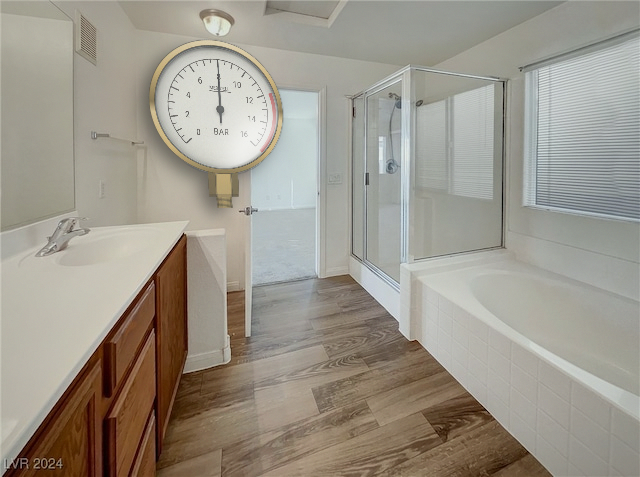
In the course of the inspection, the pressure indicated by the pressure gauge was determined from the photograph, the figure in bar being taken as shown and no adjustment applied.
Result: 8 bar
